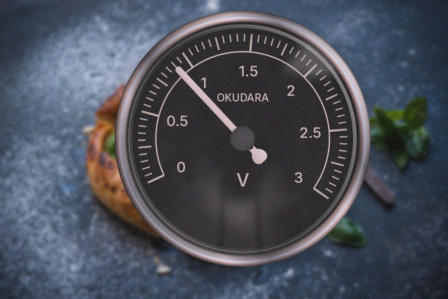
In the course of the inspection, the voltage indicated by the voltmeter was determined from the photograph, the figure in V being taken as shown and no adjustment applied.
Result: 0.9 V
